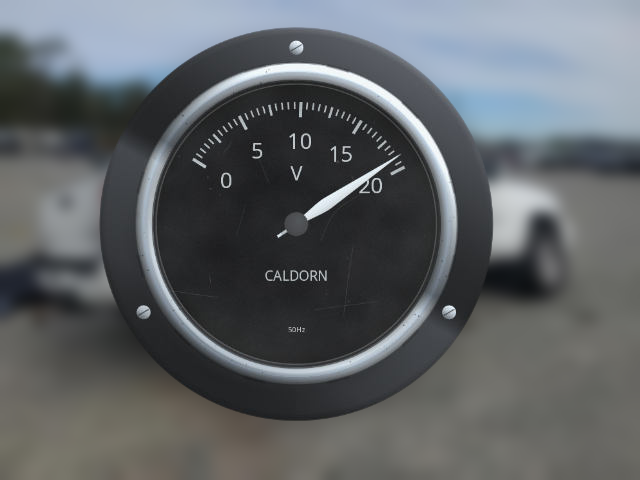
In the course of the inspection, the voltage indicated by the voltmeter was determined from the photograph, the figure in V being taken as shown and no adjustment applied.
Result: 19 V
